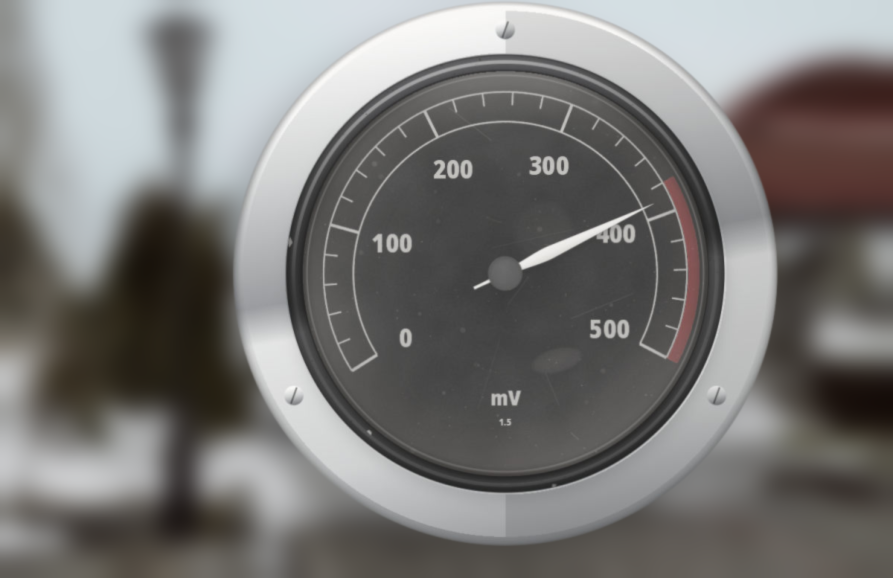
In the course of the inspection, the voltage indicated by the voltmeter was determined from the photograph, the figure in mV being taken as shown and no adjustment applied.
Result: 390 mV
